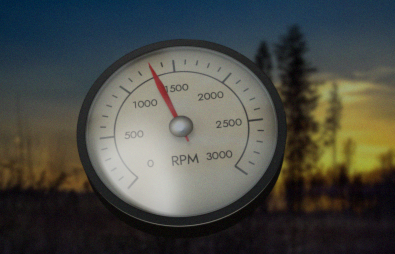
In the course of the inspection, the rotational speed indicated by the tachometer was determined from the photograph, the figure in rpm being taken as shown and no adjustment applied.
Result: 1300 rpm
